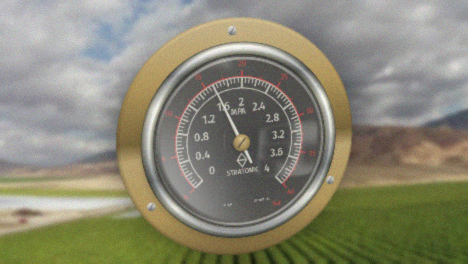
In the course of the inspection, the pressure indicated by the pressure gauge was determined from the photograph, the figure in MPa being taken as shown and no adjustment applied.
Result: 1.6 MPa
